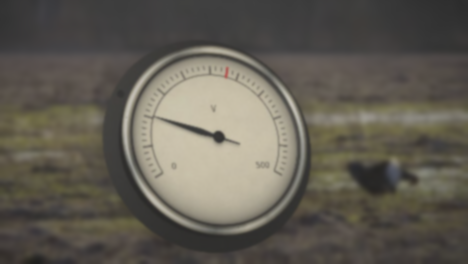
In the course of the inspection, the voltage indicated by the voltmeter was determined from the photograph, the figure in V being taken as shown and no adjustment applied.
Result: 100 V
